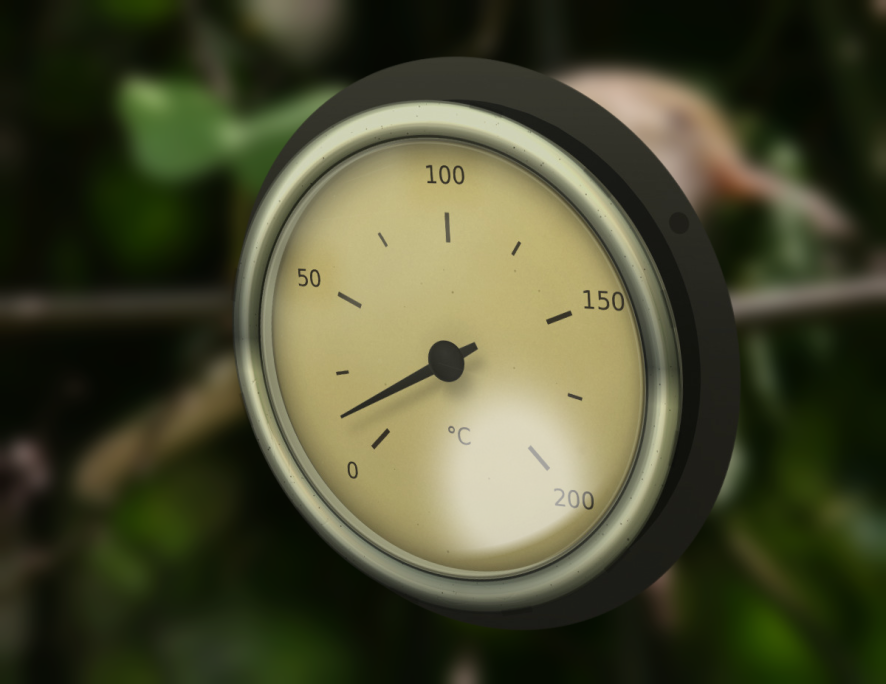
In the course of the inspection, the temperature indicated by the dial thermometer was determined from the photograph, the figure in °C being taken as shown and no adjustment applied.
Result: 12.5 °C
